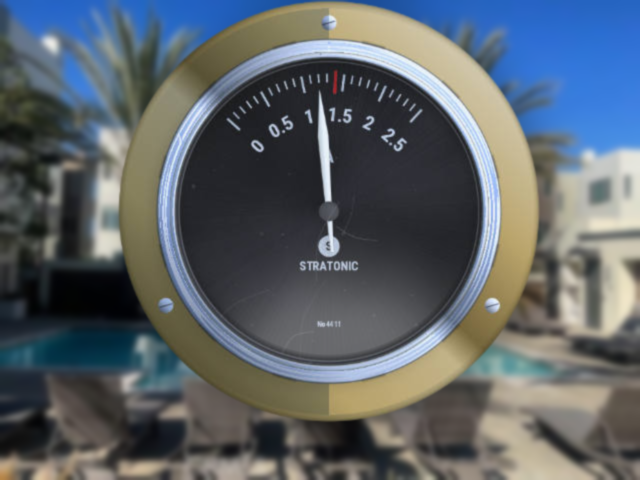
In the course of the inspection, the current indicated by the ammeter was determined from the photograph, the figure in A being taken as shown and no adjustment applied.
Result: 1.2 A
